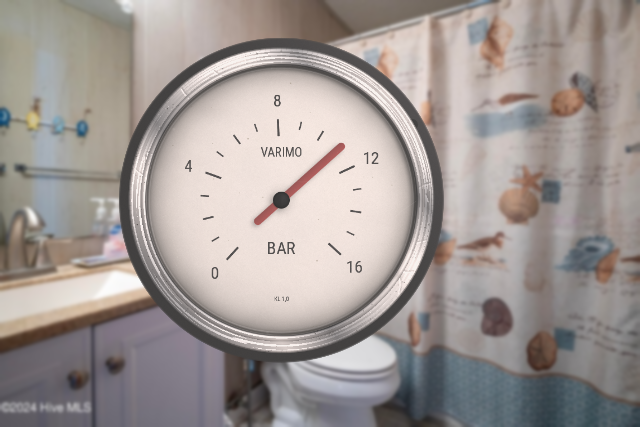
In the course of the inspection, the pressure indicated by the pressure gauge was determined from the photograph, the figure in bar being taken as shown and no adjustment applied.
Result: 11 bar
